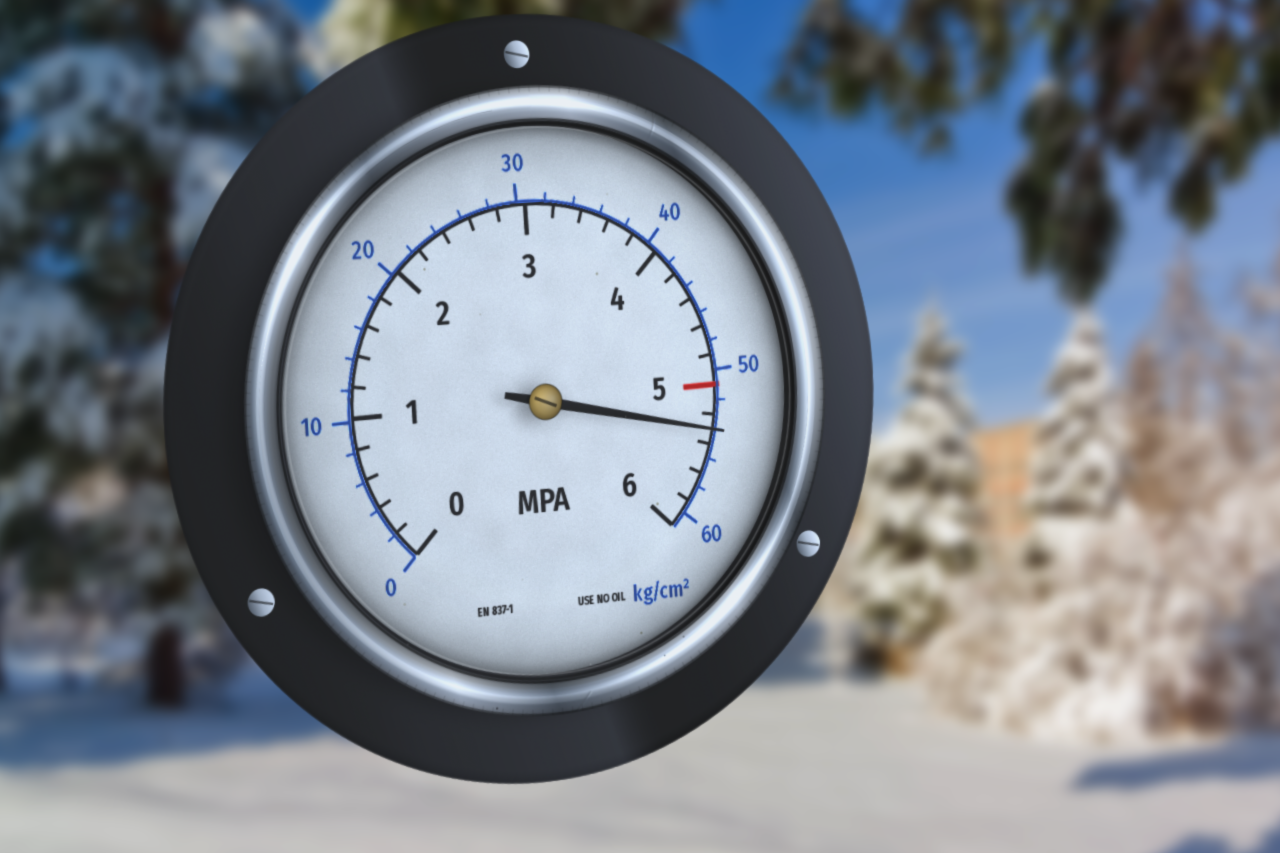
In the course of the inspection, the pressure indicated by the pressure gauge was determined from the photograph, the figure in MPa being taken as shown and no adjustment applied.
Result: 5.3 MPa
